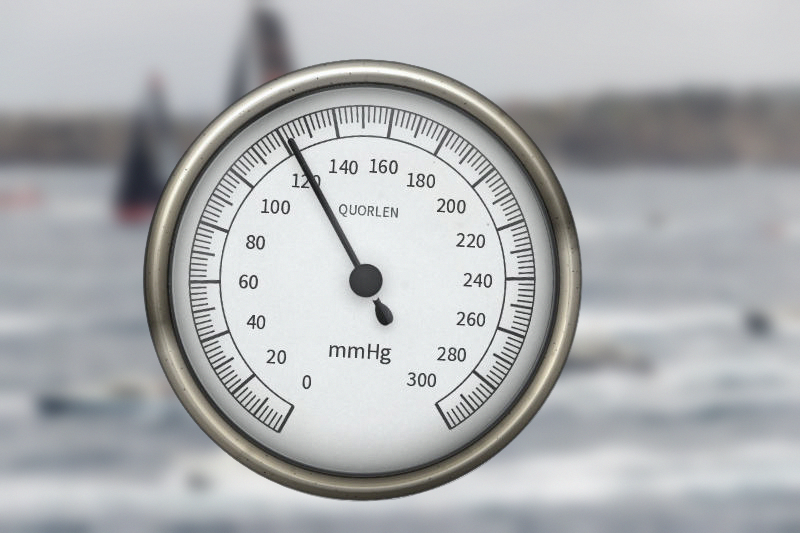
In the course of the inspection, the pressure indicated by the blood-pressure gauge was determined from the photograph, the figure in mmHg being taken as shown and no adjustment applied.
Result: 122 mmHg
